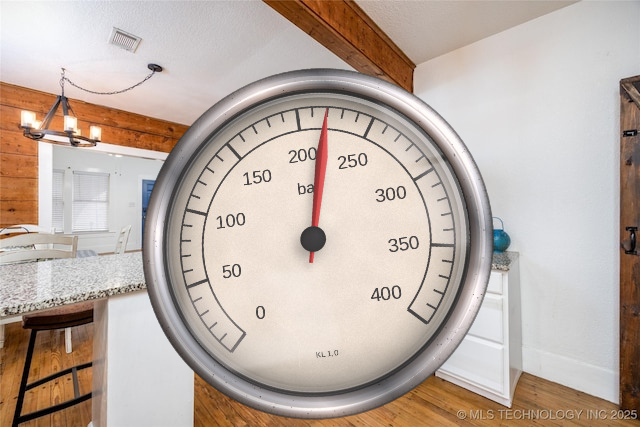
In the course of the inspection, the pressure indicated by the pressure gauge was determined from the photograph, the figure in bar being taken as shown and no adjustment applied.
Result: 220 bar
